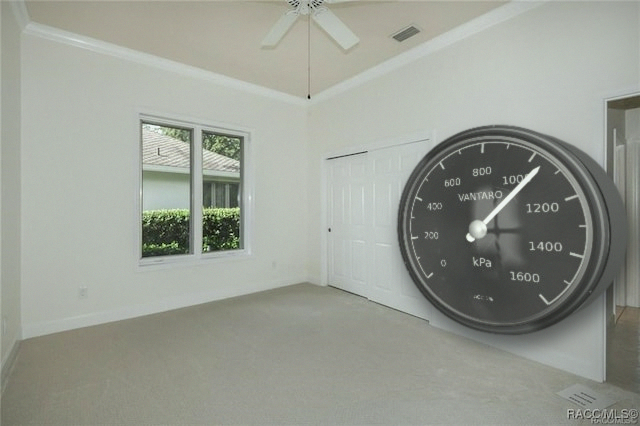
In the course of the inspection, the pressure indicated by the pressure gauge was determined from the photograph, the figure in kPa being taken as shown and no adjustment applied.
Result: 1050 kPa
